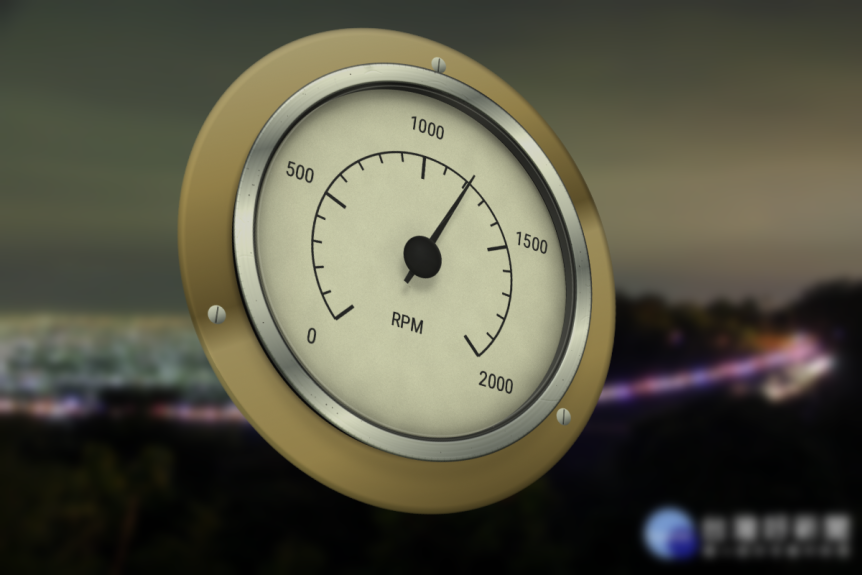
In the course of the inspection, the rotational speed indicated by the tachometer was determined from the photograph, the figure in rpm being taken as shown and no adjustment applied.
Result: 1200 rpm
